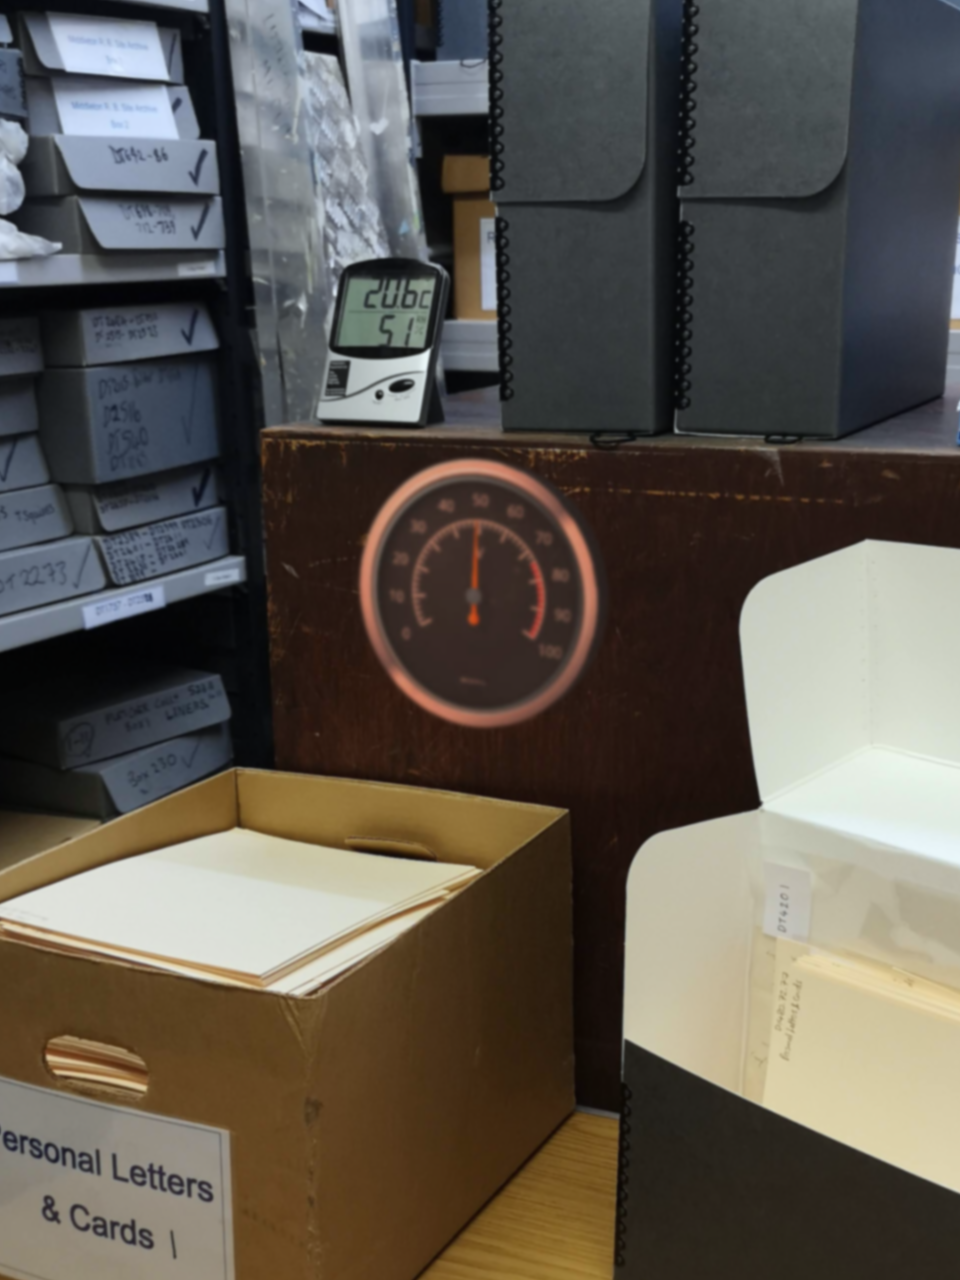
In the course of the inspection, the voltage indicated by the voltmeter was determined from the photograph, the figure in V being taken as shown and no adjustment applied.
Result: 50 V
